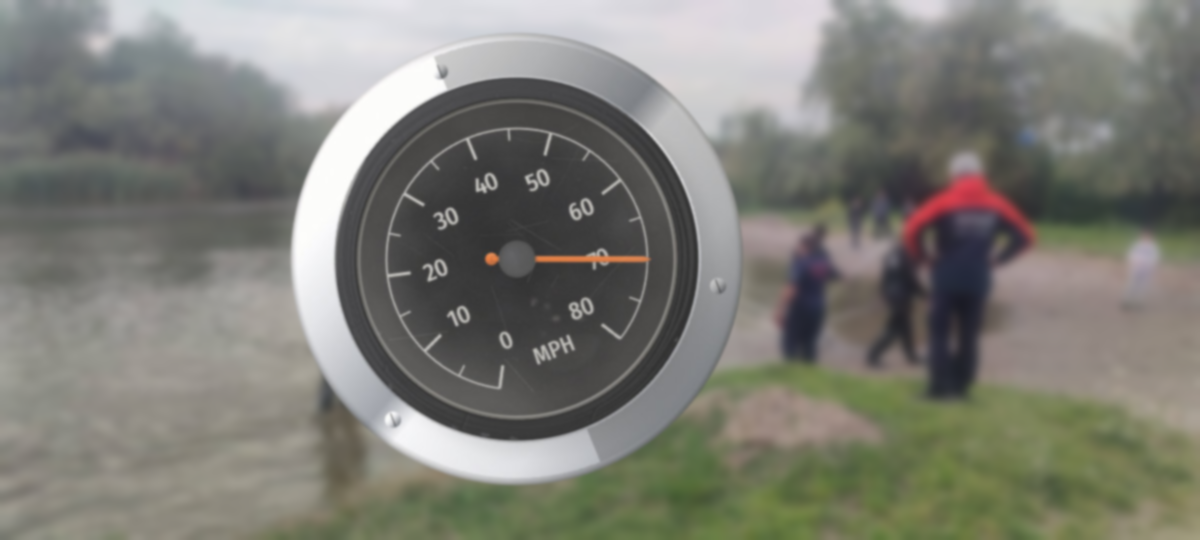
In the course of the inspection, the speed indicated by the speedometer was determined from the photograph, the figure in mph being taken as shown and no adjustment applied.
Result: 70 mph
